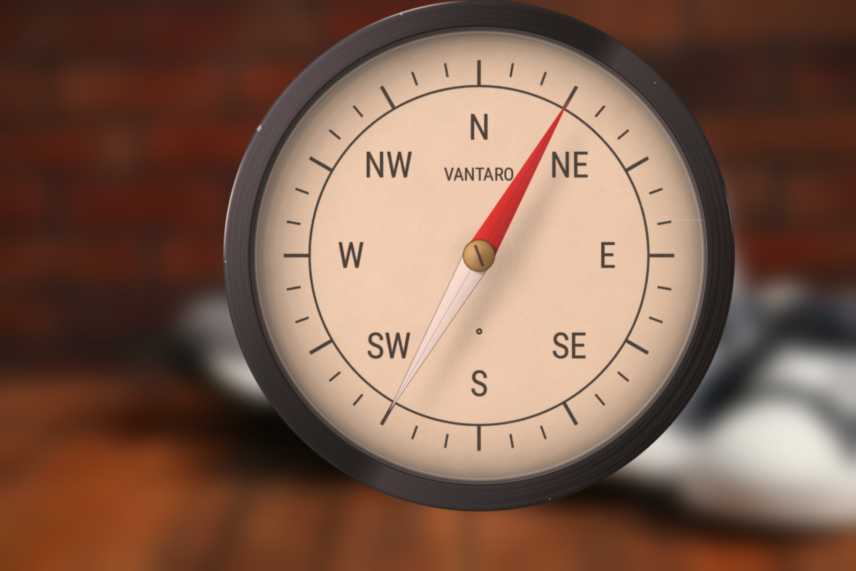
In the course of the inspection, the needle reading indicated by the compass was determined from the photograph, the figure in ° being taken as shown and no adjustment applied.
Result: 30 °
